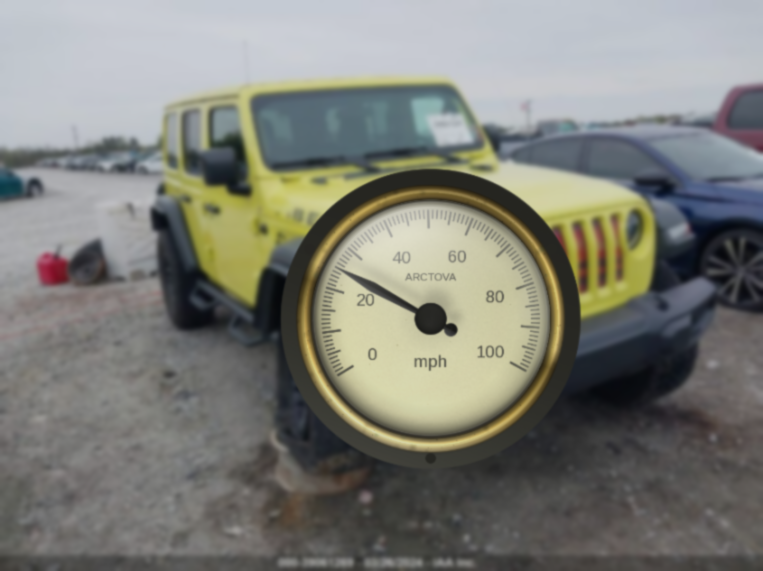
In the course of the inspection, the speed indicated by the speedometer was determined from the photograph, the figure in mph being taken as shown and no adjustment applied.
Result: 25 mph
